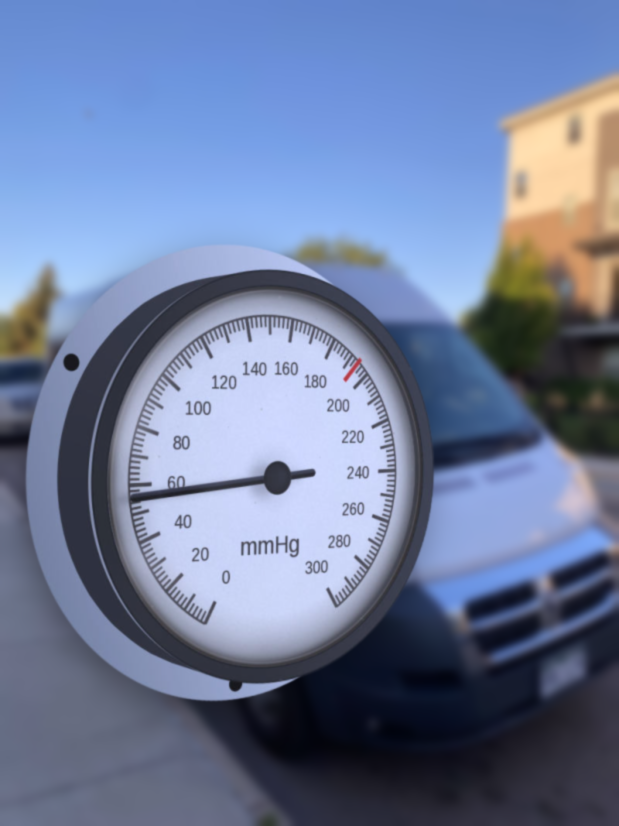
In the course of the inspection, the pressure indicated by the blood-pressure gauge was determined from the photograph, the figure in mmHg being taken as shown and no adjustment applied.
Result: 56 mmHg
